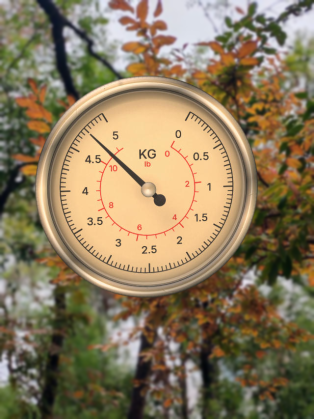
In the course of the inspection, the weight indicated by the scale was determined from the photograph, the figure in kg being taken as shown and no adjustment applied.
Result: 4.75 kg
